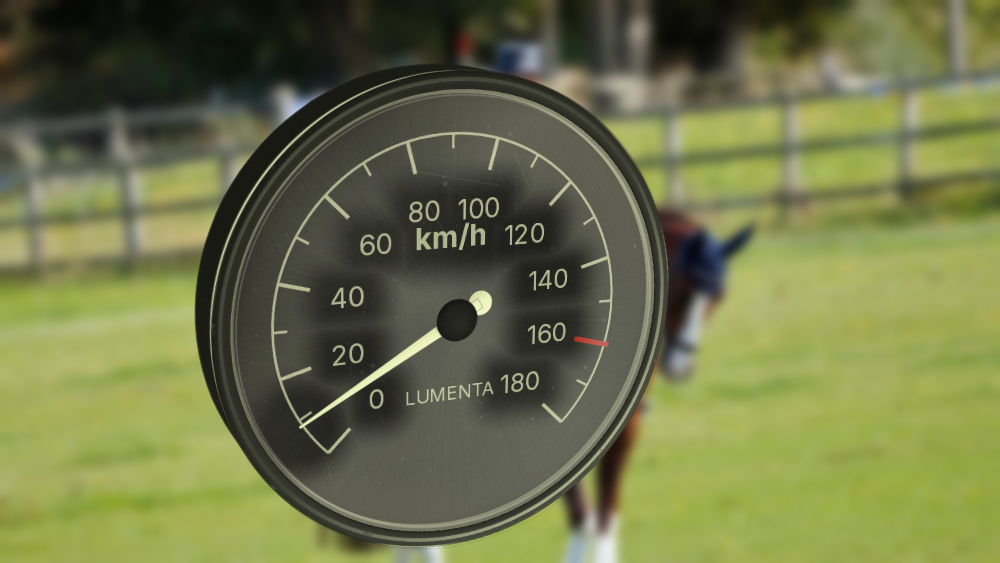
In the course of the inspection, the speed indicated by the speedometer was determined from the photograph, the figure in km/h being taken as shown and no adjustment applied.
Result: 10 km/h
